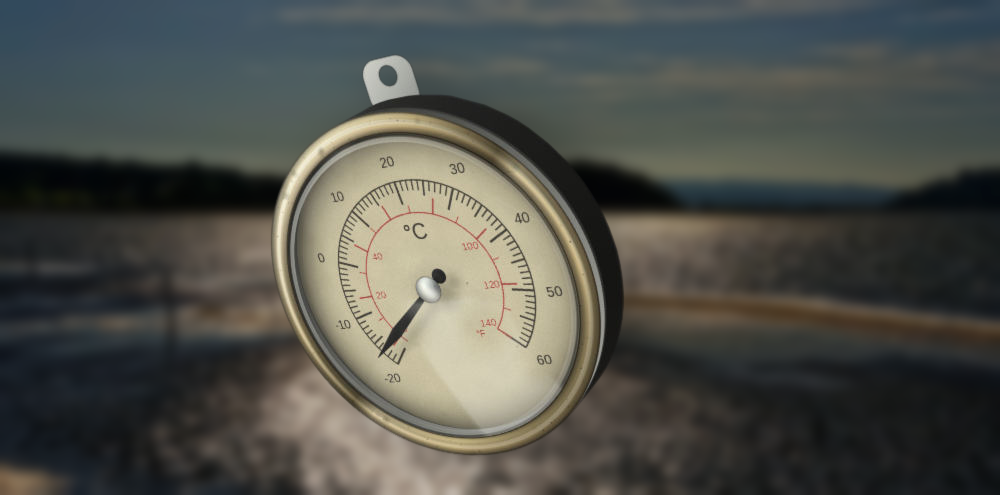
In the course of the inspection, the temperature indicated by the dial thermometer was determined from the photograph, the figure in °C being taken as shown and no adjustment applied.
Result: -17 °C
